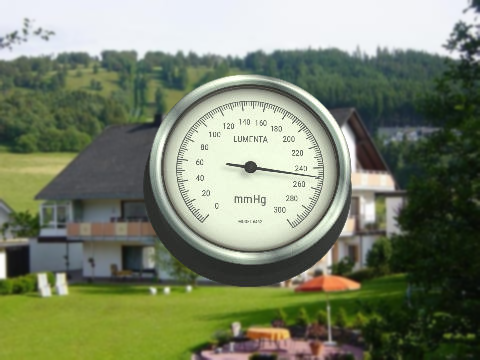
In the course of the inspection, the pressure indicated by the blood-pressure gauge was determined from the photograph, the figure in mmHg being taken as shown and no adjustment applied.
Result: 250 mmHg
